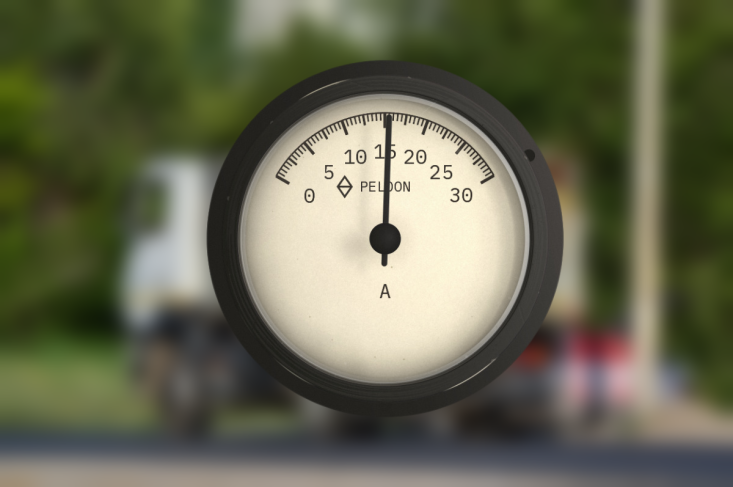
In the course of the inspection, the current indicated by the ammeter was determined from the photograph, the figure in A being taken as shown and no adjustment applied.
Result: 15.5 A
